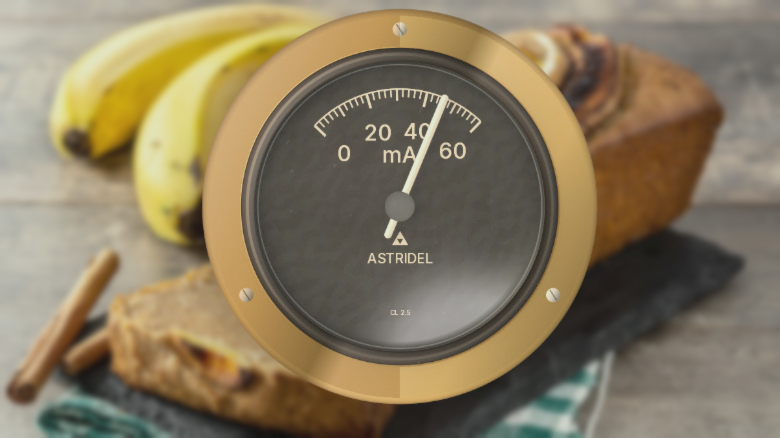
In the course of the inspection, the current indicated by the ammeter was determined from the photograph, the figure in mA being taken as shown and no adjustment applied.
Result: 46 mA
